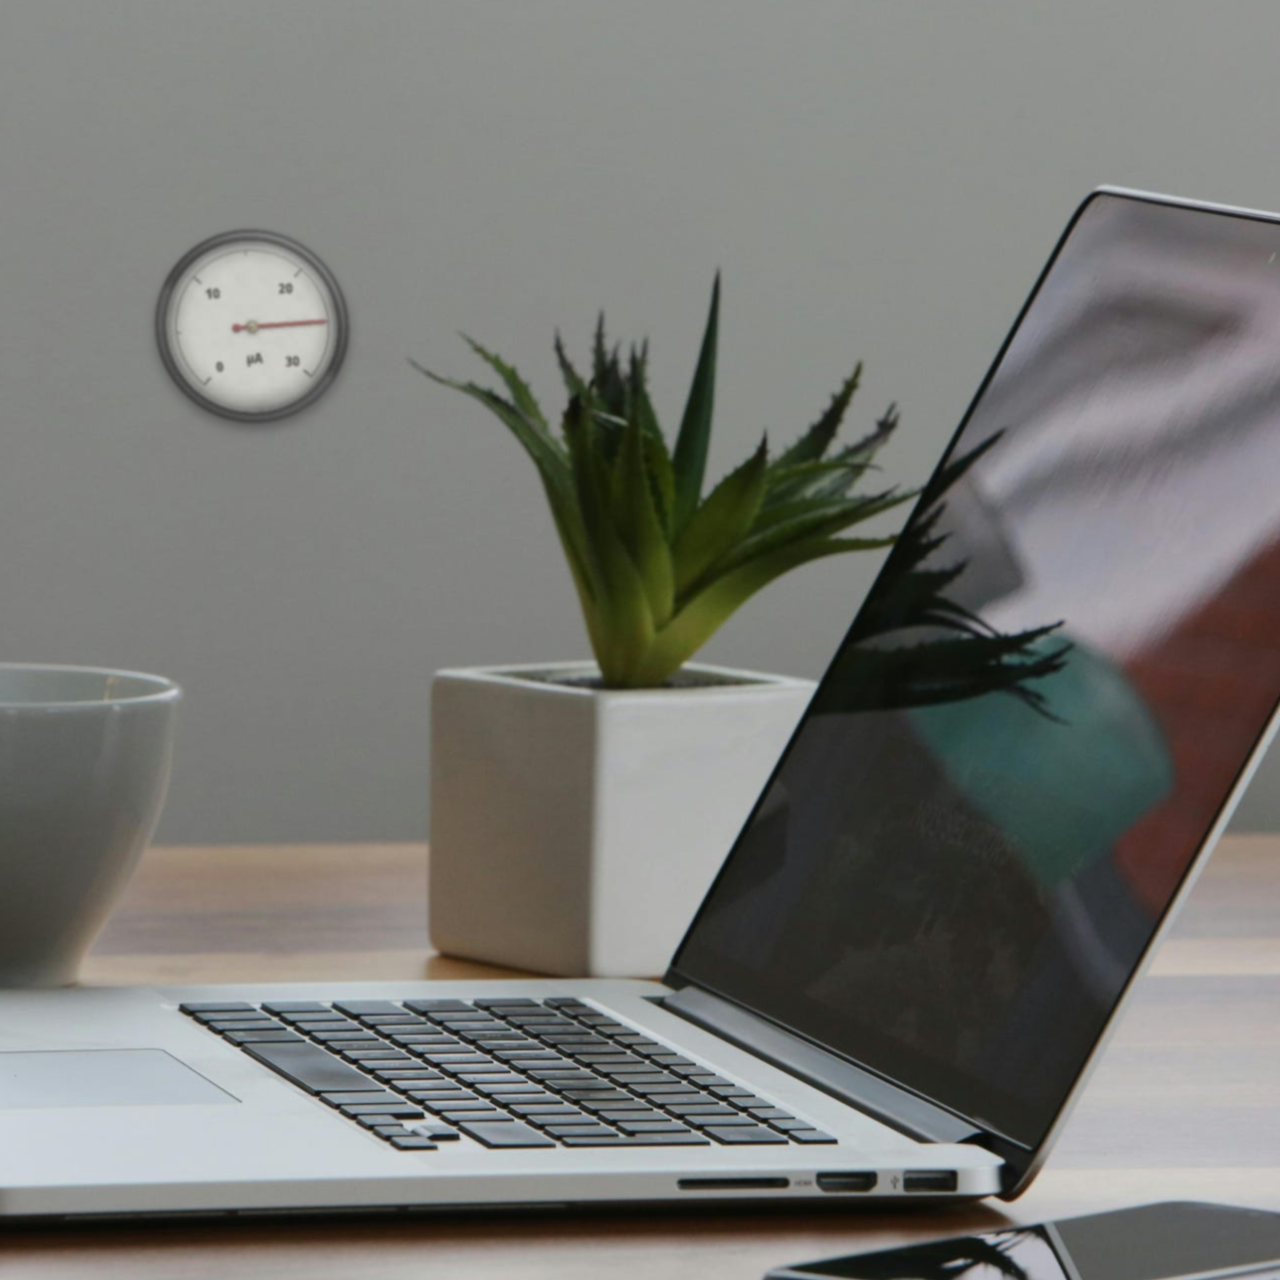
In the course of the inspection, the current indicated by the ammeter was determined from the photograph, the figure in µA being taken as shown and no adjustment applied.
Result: 25 µA
